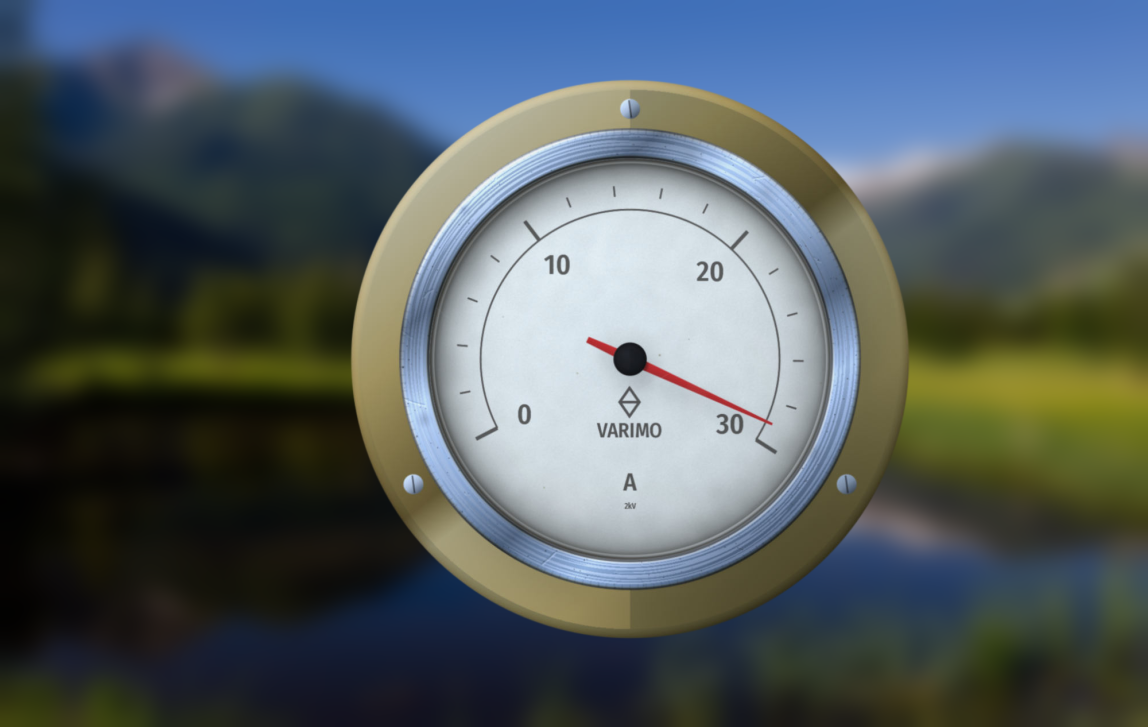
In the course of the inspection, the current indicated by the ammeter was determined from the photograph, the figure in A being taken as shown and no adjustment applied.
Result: 29 A
